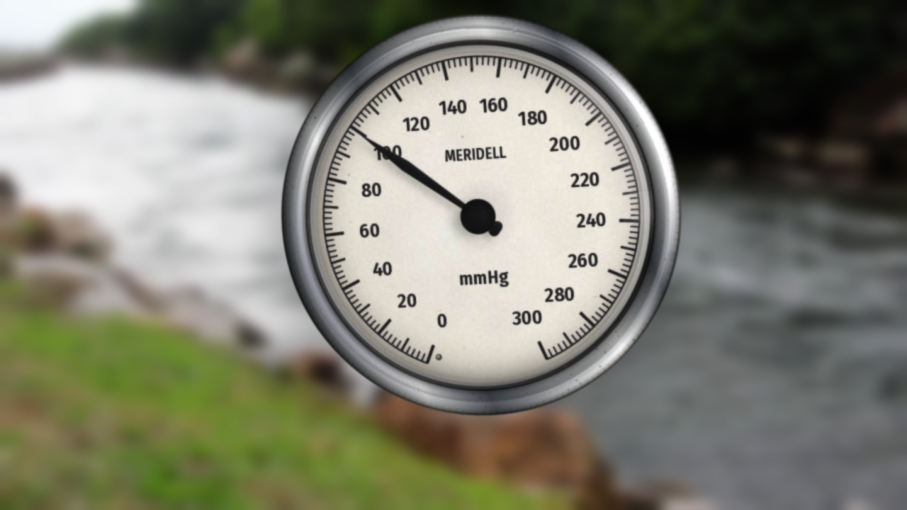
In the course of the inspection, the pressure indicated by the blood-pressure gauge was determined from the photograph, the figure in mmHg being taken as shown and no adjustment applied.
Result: 100 mmHg
